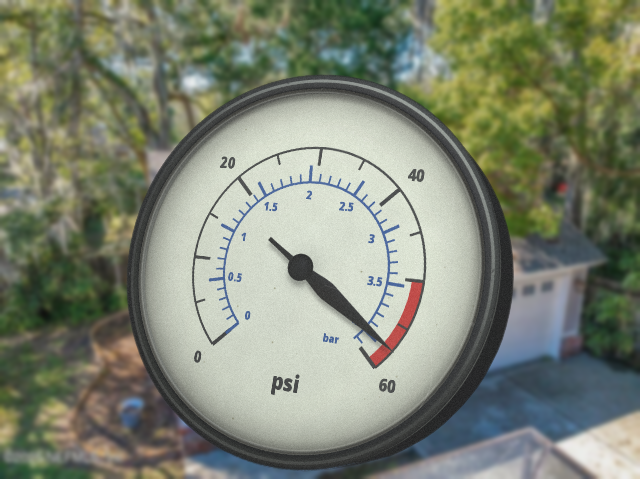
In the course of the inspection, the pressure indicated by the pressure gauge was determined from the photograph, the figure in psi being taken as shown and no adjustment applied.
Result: 57.5 psi
